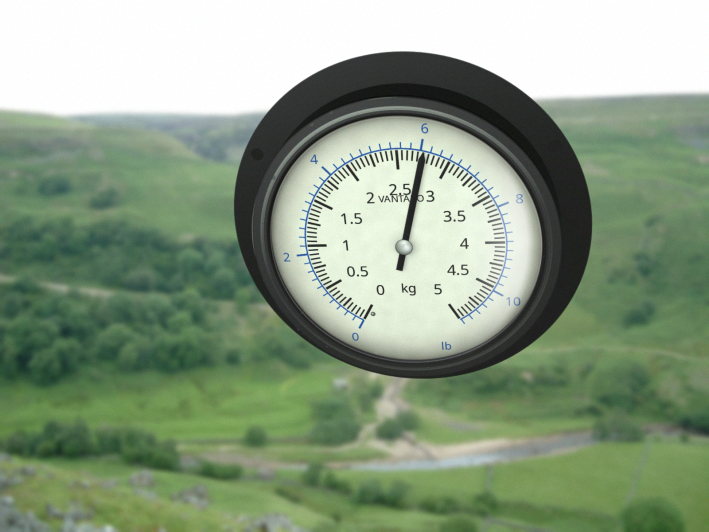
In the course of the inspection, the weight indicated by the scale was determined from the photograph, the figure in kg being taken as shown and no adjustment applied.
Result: 2.75 kg
